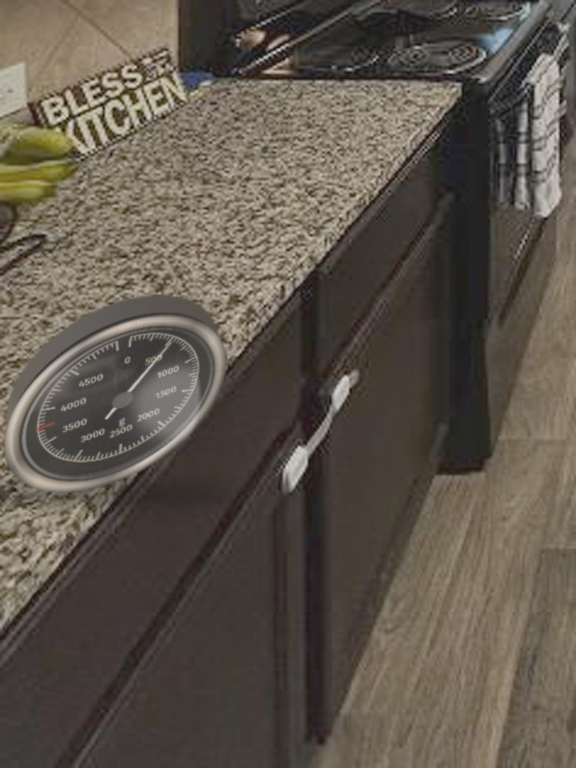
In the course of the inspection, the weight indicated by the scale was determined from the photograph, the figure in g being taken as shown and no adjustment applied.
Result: 500 g
